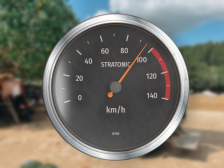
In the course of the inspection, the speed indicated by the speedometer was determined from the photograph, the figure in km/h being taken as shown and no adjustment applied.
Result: 95 km/h
